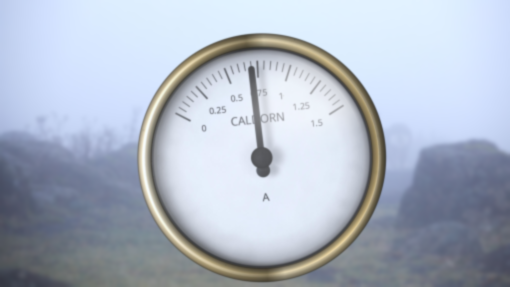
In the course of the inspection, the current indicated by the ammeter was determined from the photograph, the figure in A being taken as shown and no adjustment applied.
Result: 0.7 A
